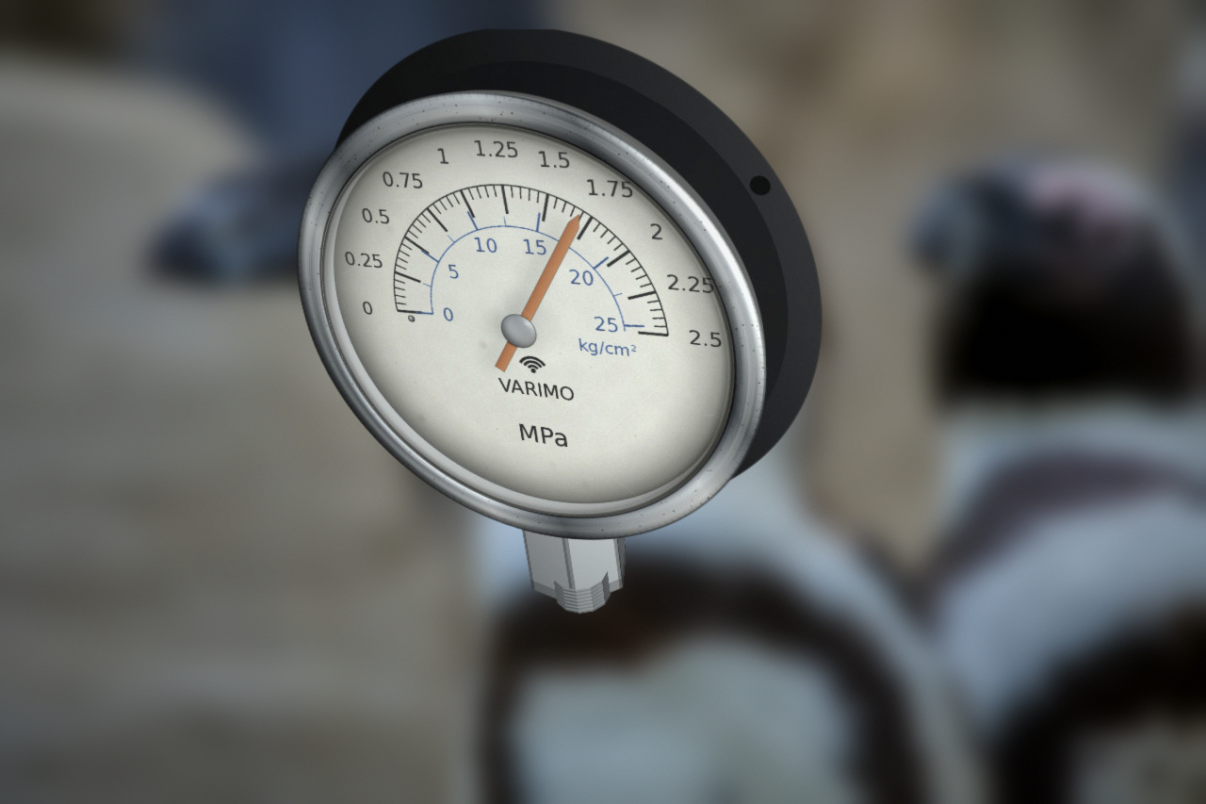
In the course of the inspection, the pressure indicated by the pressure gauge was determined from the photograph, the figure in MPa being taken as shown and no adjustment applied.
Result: 1.7 MPa
